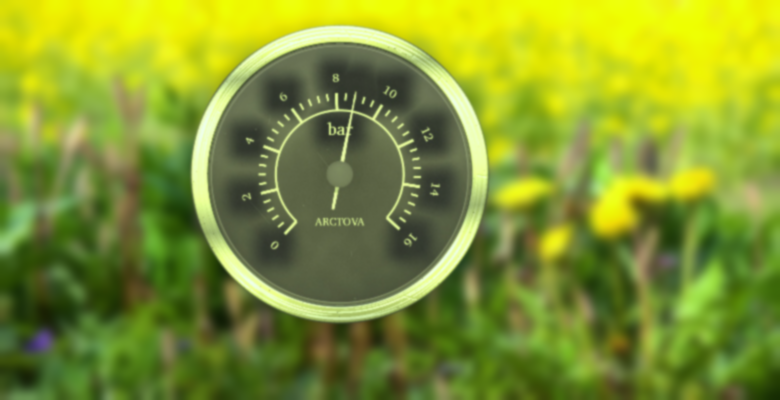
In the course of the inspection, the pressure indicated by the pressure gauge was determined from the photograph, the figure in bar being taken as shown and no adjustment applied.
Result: 8.8 bar
